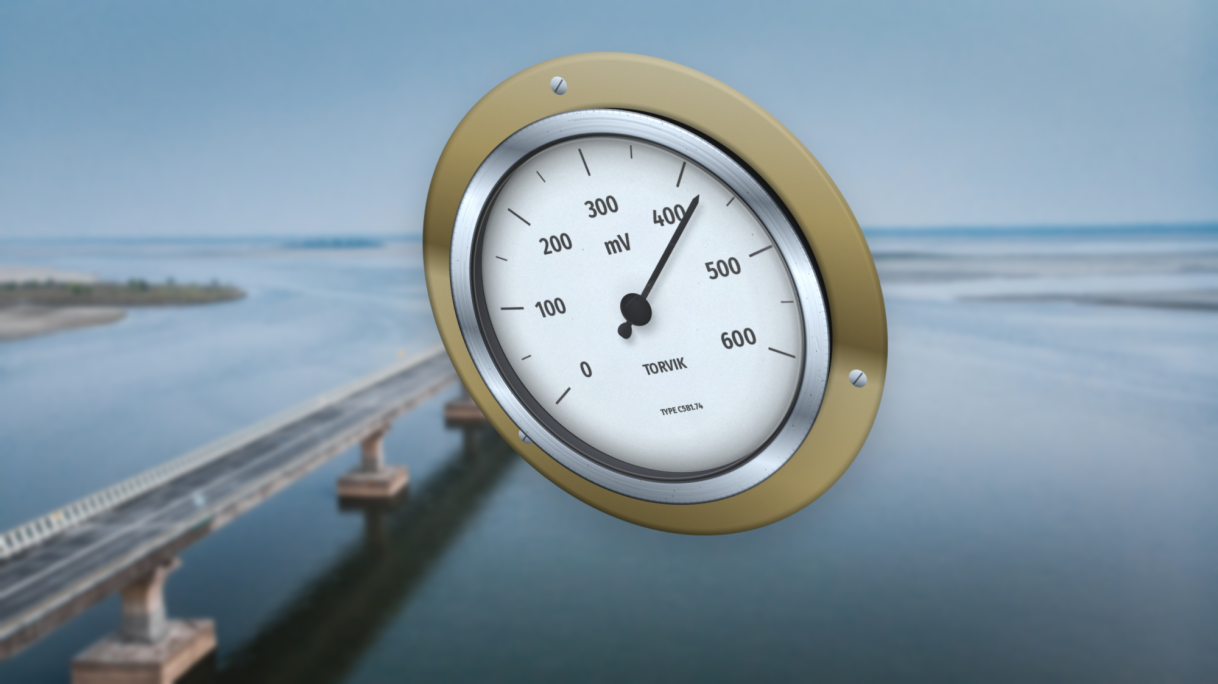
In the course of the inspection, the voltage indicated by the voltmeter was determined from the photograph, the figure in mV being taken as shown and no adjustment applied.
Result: 425 mV
